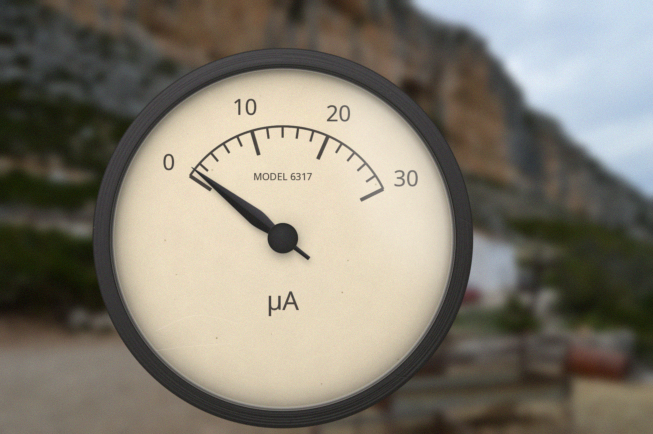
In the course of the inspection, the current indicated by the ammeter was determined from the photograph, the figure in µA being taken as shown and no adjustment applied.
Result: 1 µA
